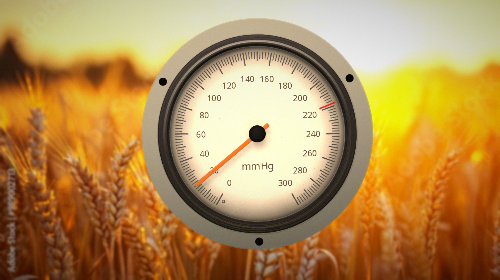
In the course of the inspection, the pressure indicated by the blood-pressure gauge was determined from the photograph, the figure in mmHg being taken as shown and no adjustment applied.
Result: 20 mmHg
